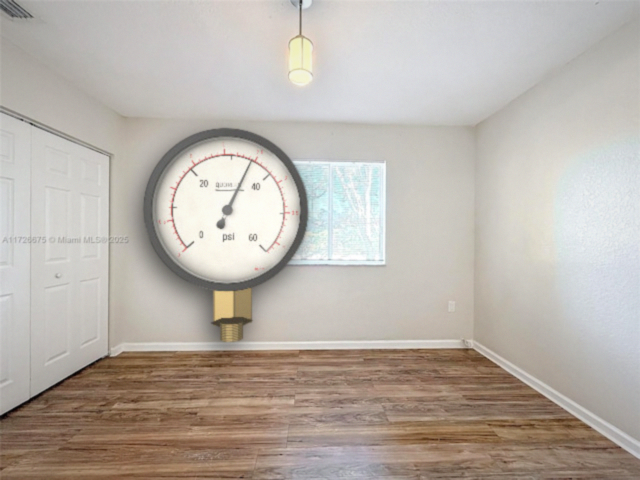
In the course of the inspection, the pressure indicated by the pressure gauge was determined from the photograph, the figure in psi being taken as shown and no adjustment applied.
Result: 35 psi
